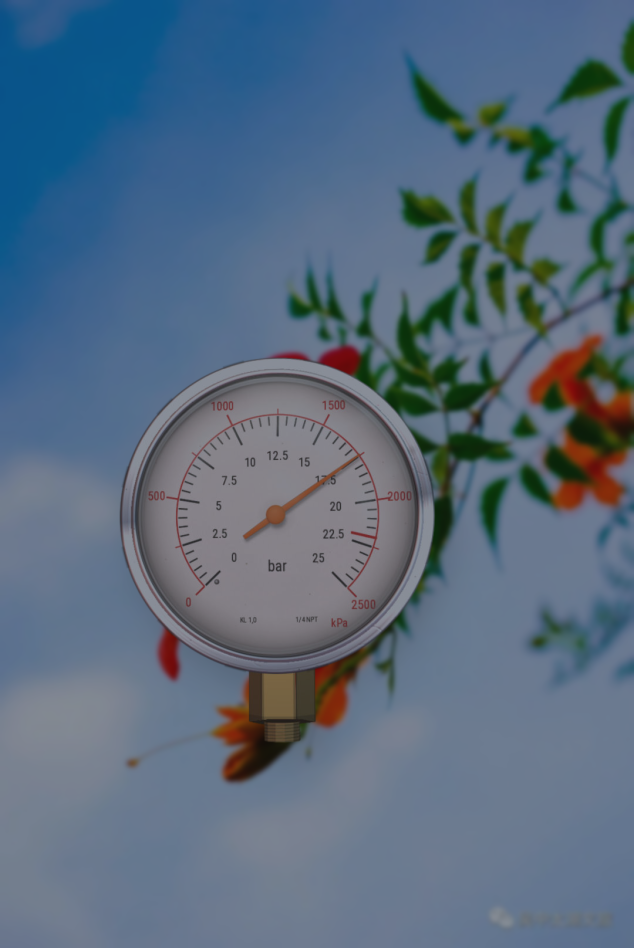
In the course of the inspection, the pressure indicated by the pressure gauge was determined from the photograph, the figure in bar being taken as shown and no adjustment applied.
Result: 17.5 bar
